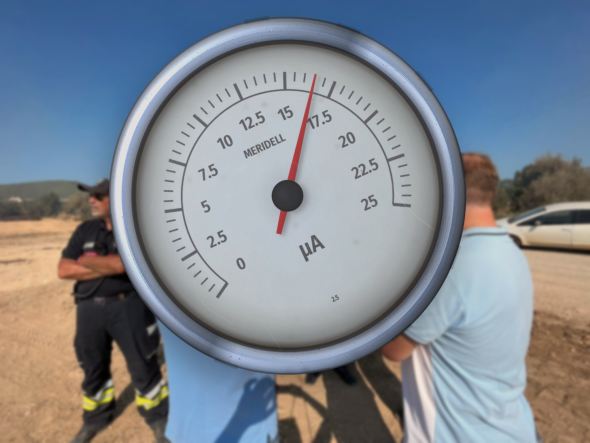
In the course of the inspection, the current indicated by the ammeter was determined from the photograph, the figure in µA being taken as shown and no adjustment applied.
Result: 16.5 µA
